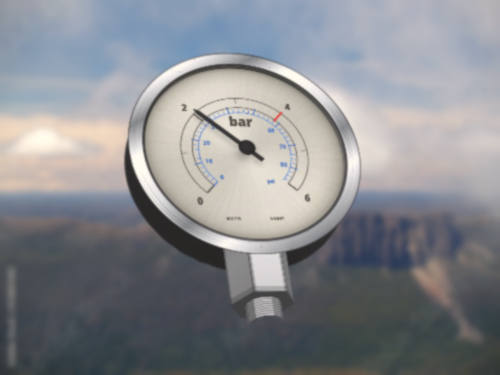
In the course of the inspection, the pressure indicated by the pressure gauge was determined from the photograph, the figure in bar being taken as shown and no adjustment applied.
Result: 2 bar
